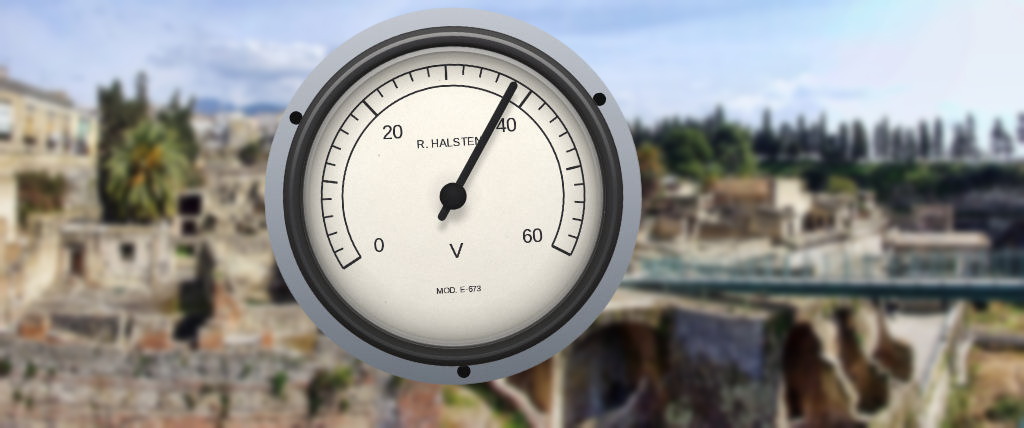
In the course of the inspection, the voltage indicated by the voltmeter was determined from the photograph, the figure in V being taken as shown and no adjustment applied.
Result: 38 V
